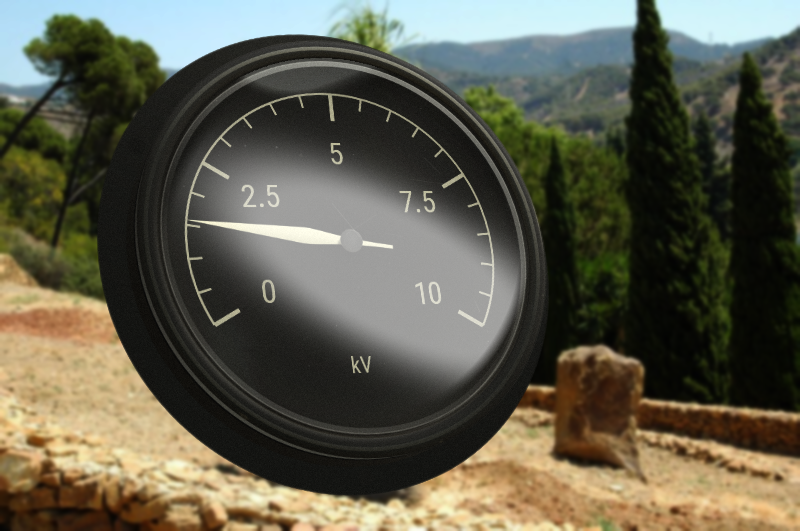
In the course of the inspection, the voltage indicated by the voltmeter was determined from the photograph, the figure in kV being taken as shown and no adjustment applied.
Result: 1.5 kV
